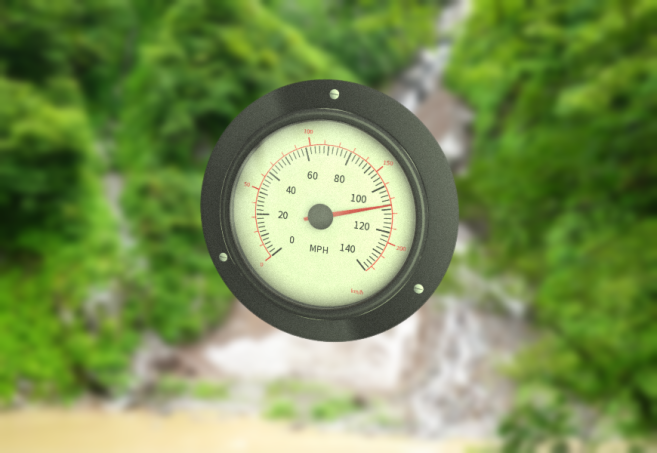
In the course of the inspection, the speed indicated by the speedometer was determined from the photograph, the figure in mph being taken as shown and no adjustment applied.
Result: 108 mph
